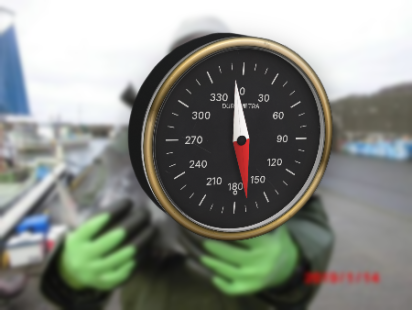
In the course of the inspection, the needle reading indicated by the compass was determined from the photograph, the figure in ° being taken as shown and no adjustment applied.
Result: 170 °
